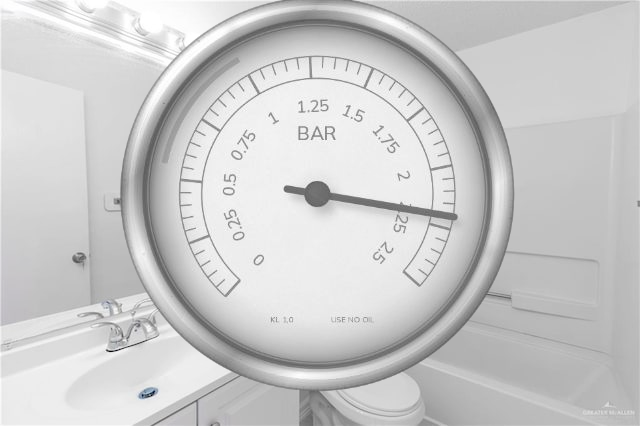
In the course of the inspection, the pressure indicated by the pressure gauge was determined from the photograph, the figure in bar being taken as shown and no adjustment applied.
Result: 2.2 bar
